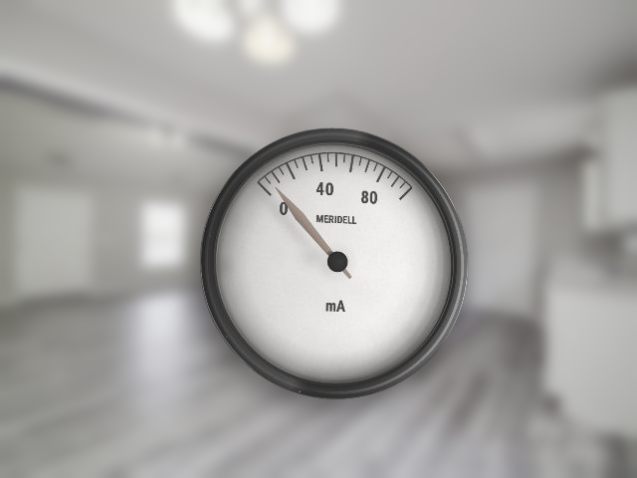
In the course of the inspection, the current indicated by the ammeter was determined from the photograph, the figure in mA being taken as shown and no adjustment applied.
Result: 5 mA
